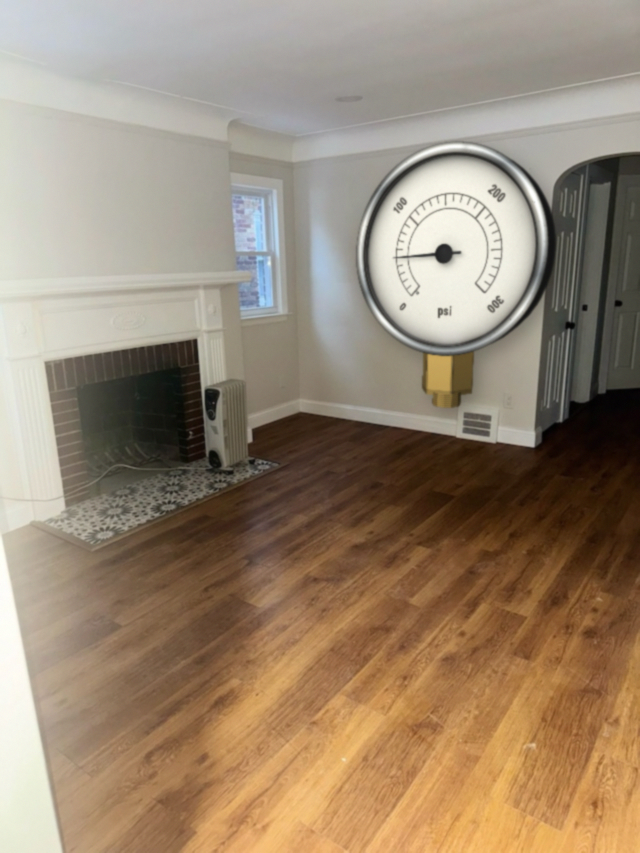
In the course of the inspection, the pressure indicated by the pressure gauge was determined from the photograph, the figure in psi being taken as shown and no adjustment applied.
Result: 50 psi
